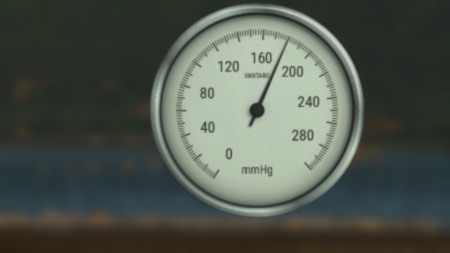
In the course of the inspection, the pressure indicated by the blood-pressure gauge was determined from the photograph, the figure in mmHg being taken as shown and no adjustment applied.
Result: 180 mmHg
